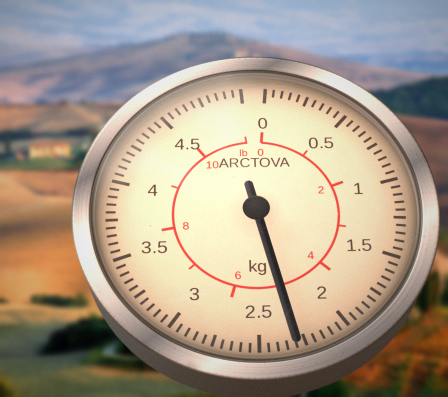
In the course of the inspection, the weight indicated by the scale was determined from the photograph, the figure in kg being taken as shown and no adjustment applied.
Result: 2.3 kg
